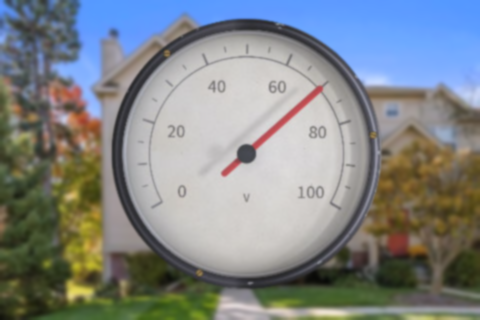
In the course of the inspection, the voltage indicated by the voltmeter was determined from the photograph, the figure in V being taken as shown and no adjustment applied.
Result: 70 V
